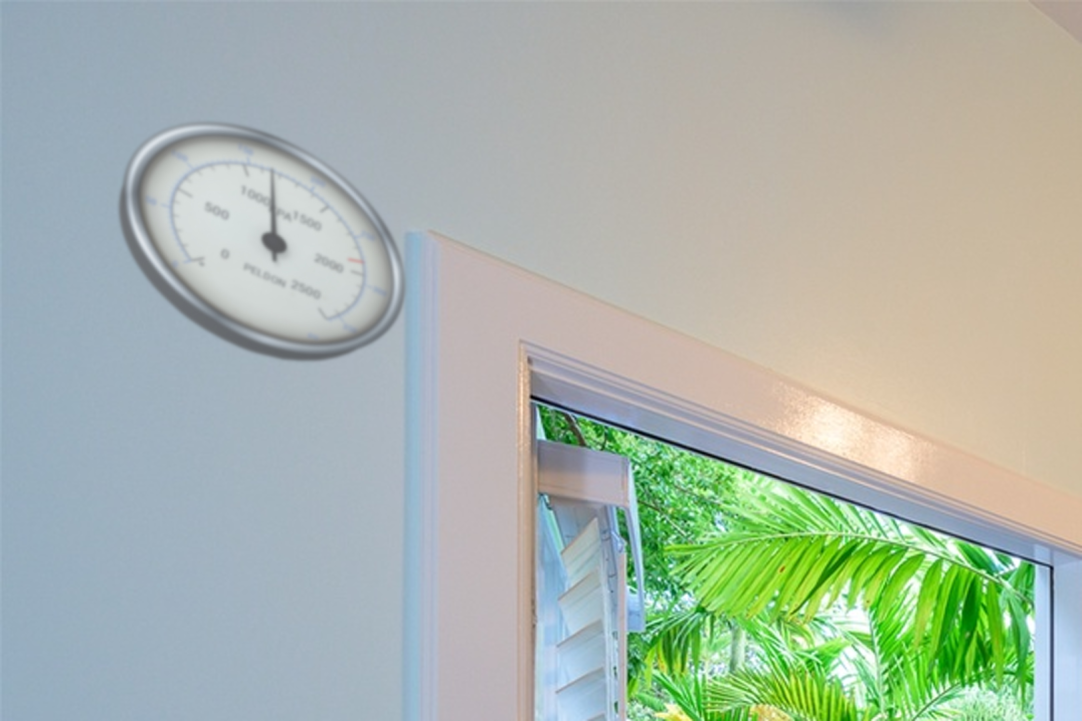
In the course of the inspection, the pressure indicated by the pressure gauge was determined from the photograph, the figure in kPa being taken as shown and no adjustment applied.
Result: 1150 kPa
